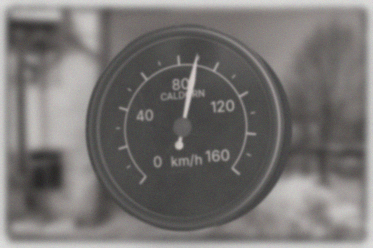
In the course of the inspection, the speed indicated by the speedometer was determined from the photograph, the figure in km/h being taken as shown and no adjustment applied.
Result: 90 km/h
